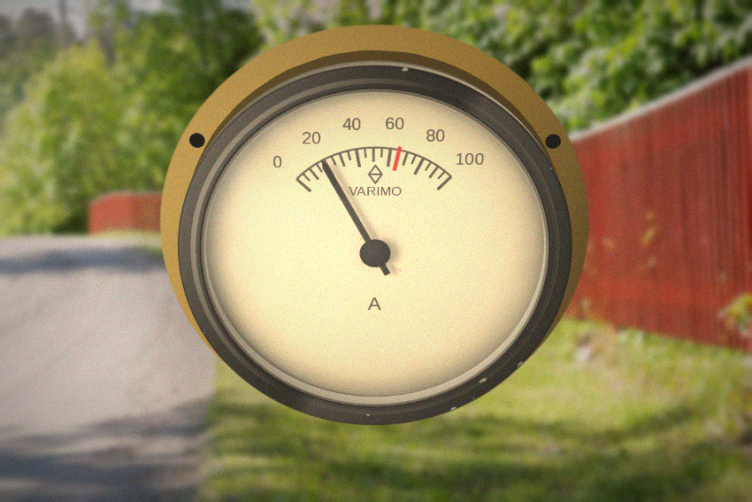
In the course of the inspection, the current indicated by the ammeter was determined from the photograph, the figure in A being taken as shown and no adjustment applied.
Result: 20 A
